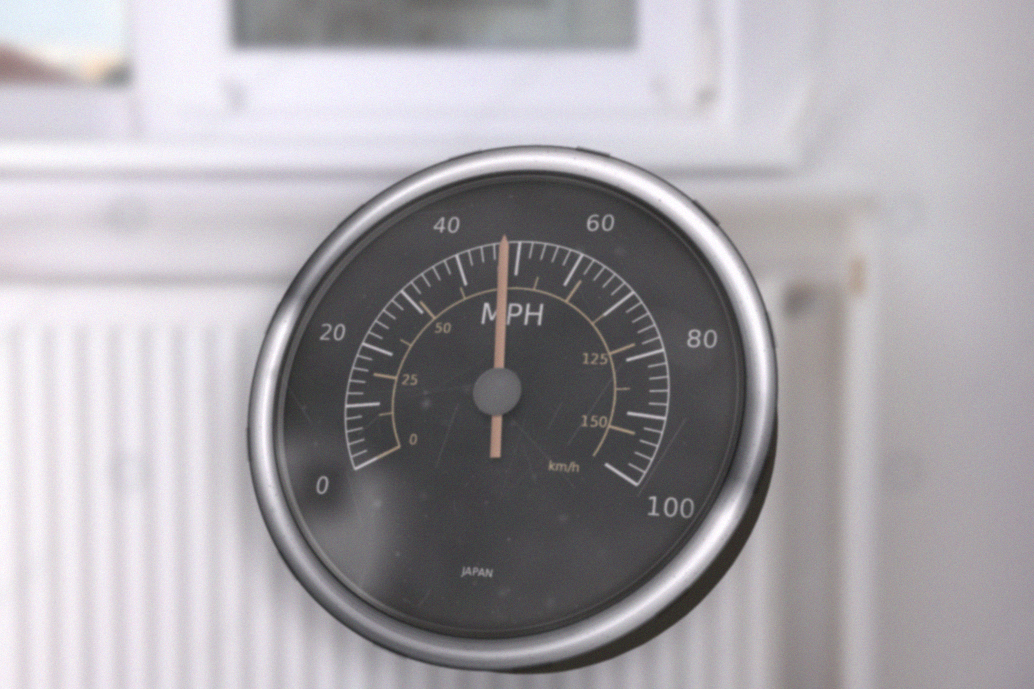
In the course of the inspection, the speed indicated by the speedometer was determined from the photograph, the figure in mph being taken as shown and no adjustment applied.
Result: 48 mph
